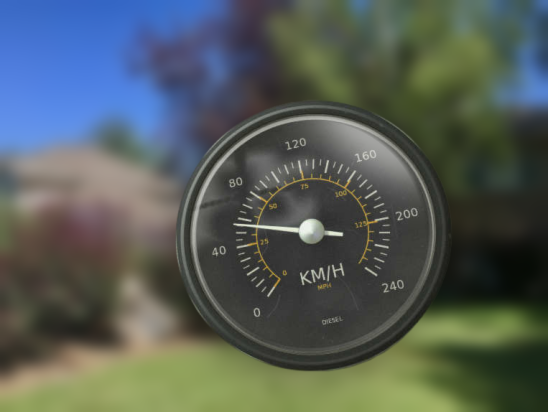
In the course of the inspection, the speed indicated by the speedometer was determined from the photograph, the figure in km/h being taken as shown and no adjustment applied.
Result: 55 km/h
